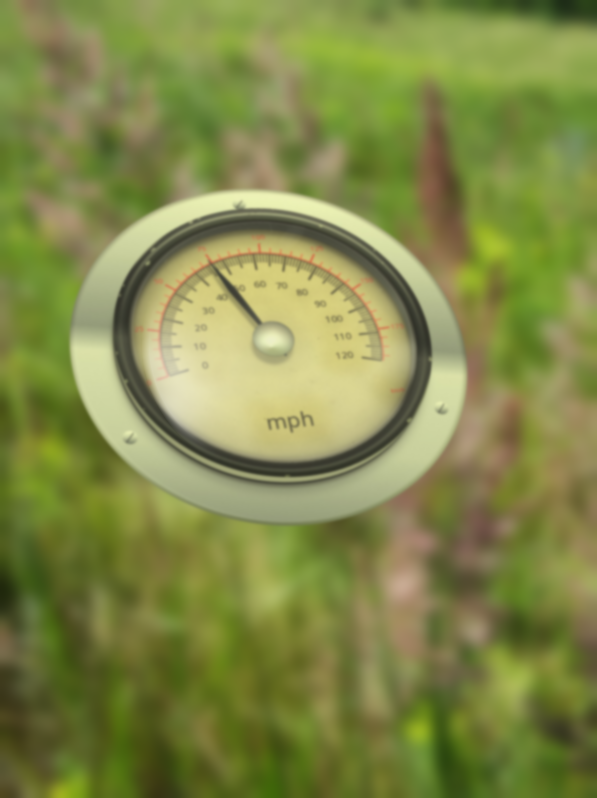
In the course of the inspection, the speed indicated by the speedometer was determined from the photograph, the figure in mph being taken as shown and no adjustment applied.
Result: 45 mph
